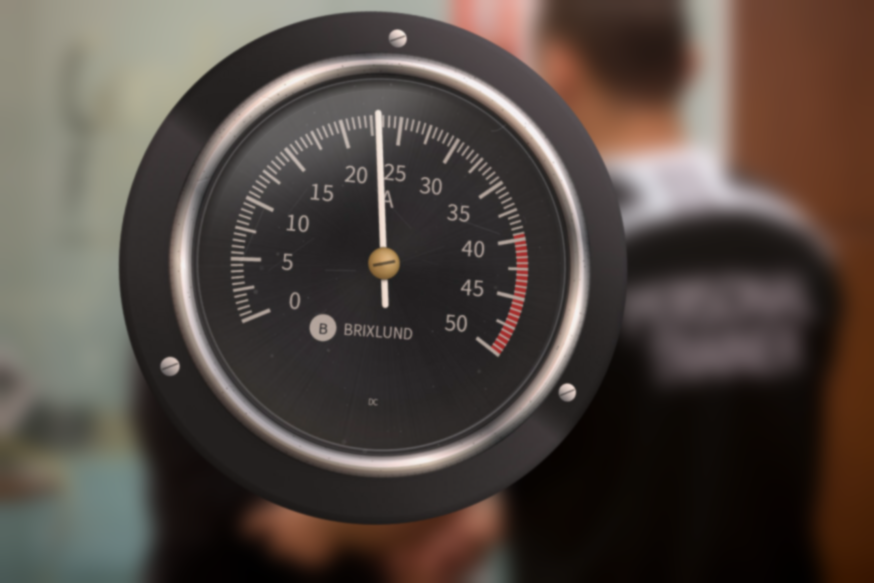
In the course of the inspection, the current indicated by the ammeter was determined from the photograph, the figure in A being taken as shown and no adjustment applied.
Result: 23 A
